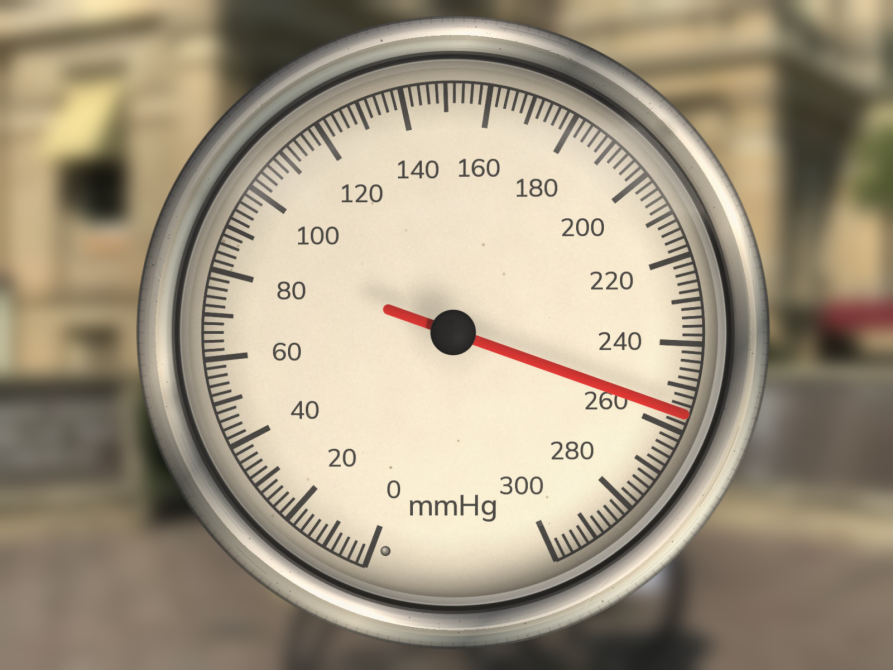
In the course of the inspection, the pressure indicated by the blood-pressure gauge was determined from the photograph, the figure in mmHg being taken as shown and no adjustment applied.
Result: 256 mmHg
